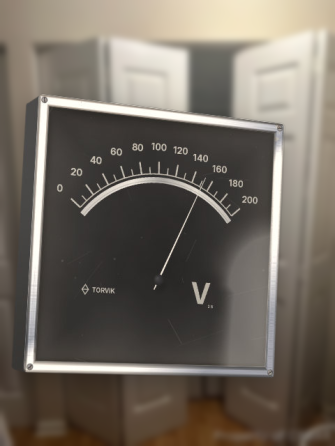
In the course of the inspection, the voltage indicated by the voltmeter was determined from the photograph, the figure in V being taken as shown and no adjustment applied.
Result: 150 V
